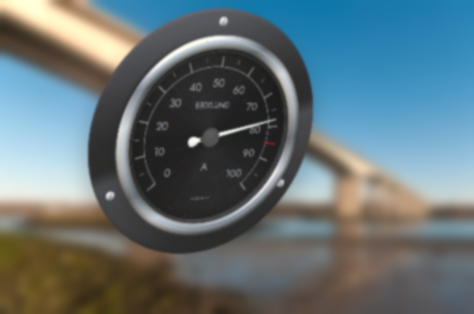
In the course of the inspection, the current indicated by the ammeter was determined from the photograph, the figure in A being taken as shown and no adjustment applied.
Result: 77.5 A
